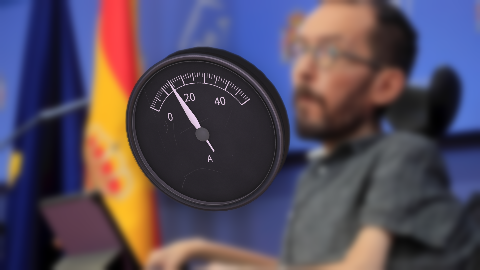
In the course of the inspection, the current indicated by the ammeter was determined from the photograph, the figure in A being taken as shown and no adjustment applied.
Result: 15 A
